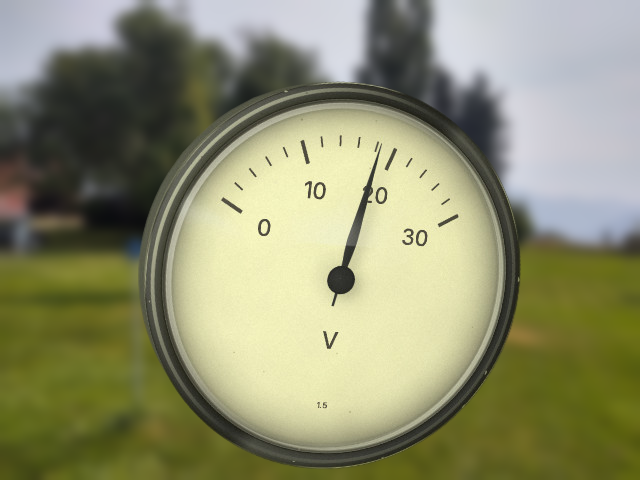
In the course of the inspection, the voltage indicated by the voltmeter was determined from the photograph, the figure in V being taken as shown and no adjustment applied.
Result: 18 V
